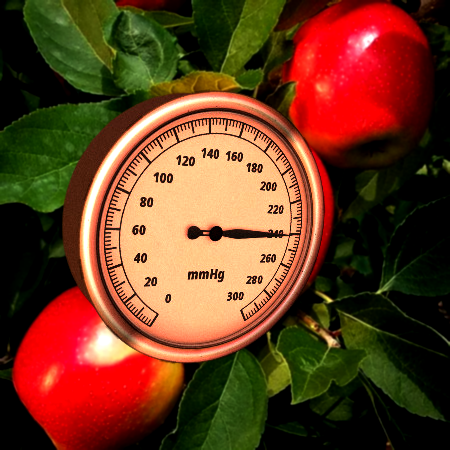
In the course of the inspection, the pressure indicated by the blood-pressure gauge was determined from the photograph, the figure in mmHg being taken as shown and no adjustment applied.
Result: 240 mmHg
